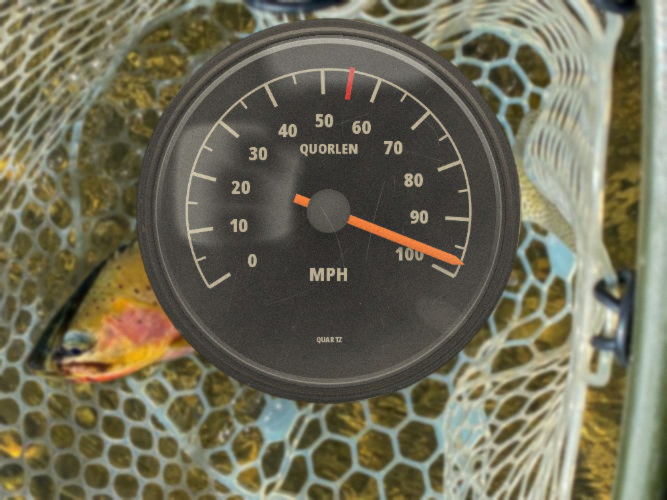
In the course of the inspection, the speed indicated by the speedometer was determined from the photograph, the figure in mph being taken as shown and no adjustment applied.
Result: 97.5 mph
